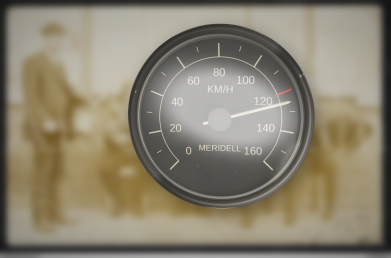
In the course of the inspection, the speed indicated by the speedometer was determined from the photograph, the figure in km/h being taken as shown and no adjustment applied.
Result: 125 km/h
